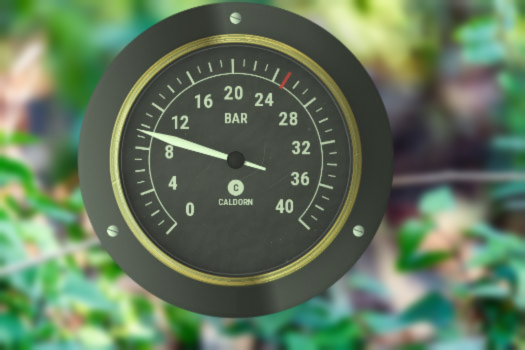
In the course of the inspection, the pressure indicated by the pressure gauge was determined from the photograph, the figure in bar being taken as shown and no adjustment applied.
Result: 9.5 bar
